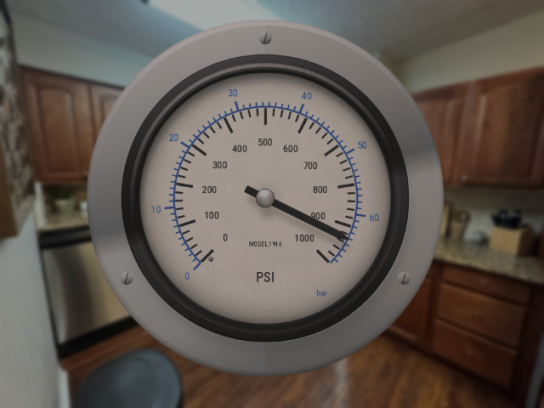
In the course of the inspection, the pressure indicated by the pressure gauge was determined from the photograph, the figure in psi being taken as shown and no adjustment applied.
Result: 930 psi
